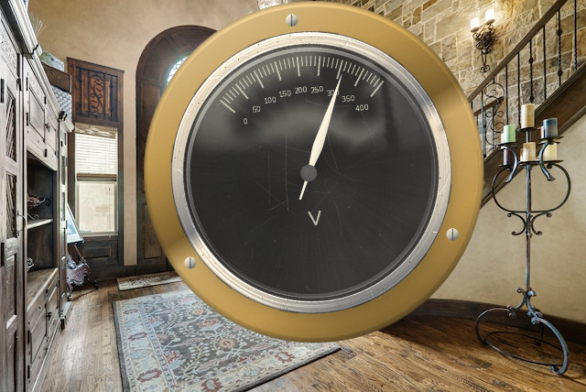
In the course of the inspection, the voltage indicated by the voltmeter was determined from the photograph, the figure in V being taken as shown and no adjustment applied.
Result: 310 V
